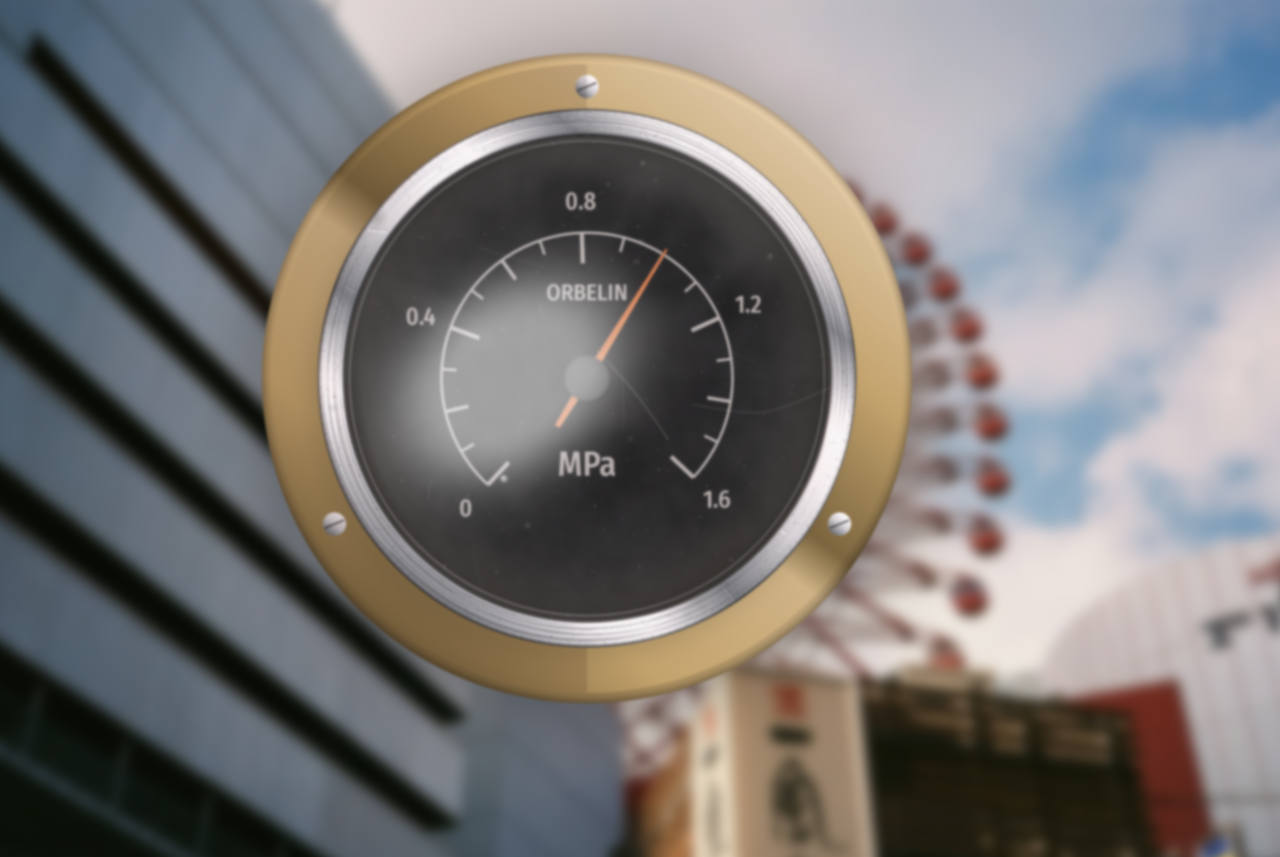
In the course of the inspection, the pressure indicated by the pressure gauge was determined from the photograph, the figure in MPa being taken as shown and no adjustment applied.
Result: 1 MPa
